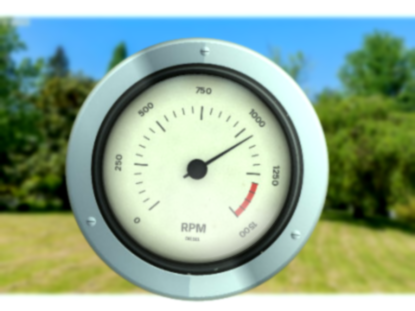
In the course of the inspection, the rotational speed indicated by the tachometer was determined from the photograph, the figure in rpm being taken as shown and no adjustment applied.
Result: 1050 rpm
